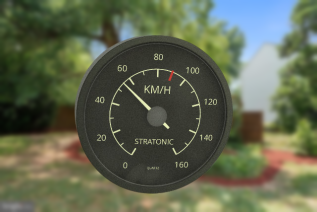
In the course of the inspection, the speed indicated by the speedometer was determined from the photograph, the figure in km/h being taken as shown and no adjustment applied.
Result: 55 km/h
